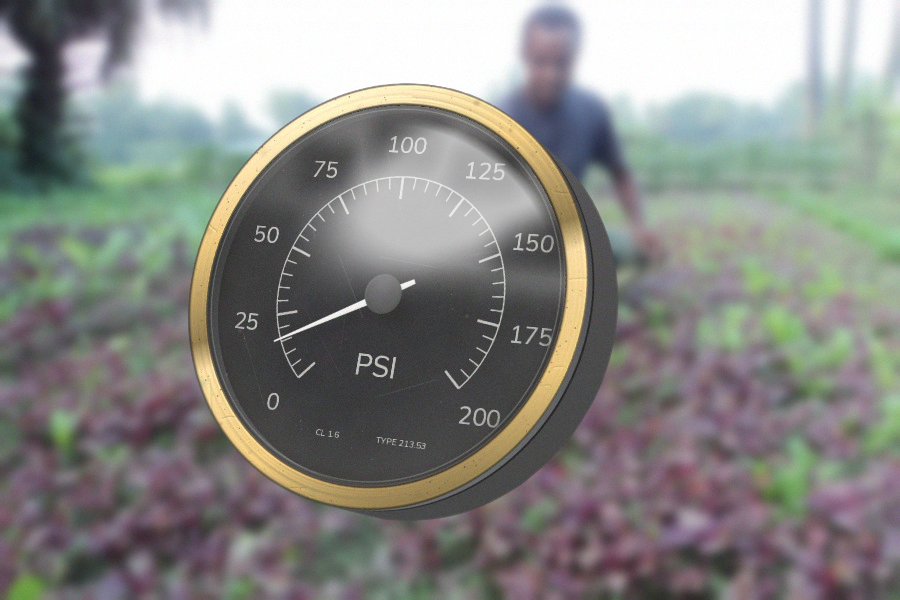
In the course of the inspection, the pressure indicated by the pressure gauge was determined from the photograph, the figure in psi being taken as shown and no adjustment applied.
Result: 15 psi
